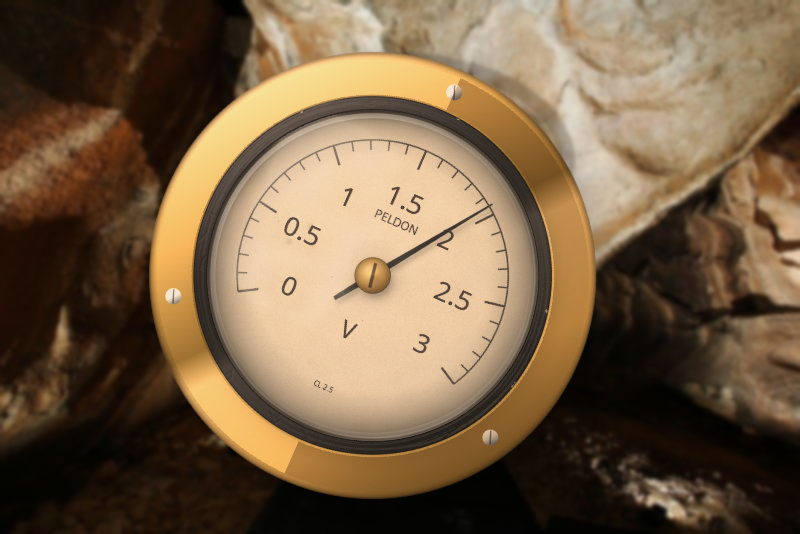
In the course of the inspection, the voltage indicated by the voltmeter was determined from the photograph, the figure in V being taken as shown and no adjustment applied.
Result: 1.95 V
